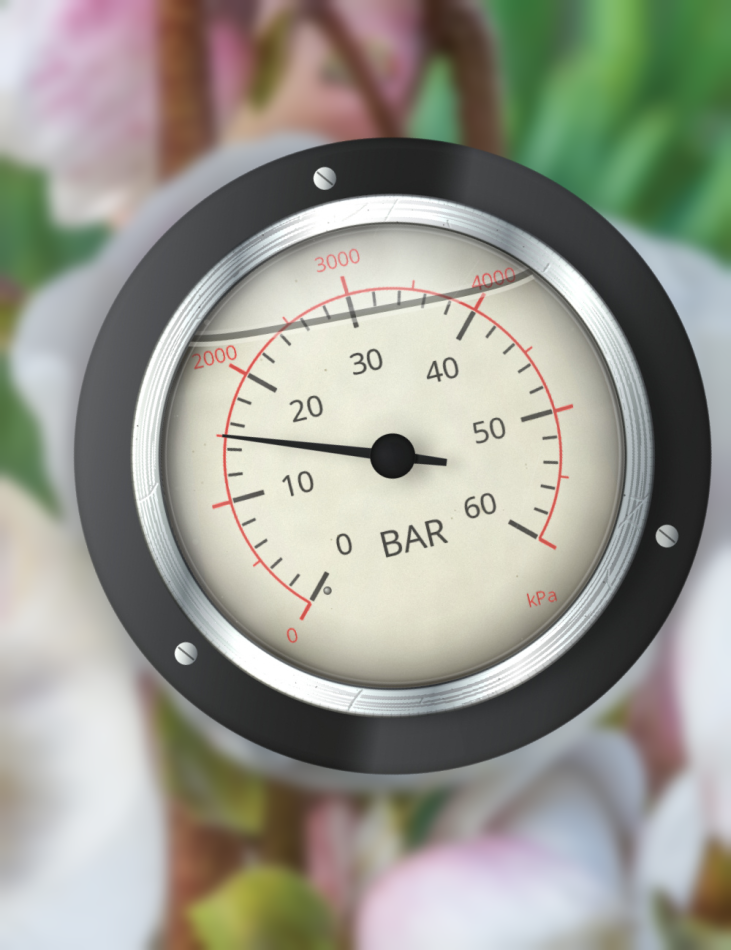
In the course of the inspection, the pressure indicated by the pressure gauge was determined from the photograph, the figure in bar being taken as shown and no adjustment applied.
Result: 15 bar
